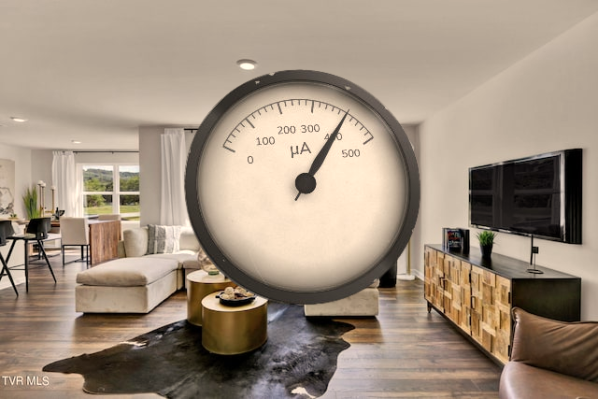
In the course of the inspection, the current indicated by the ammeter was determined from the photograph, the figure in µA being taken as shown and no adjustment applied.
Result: 400 µA
